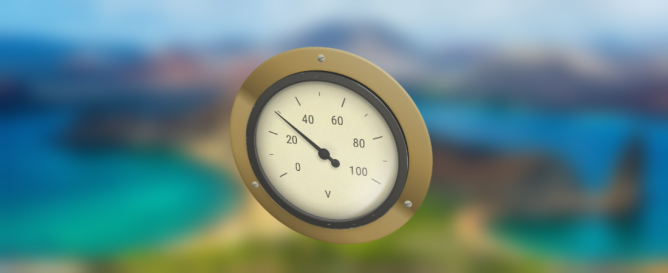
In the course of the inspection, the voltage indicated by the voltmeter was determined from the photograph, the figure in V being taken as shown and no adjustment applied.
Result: 30 V
